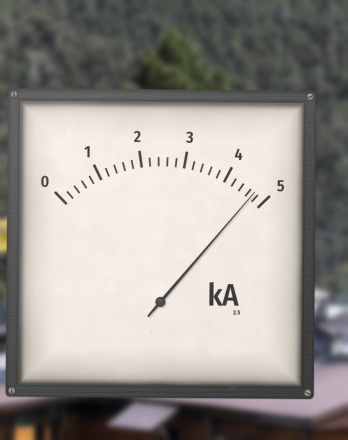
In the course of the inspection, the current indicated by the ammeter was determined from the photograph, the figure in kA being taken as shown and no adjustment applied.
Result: 4.7 kA
